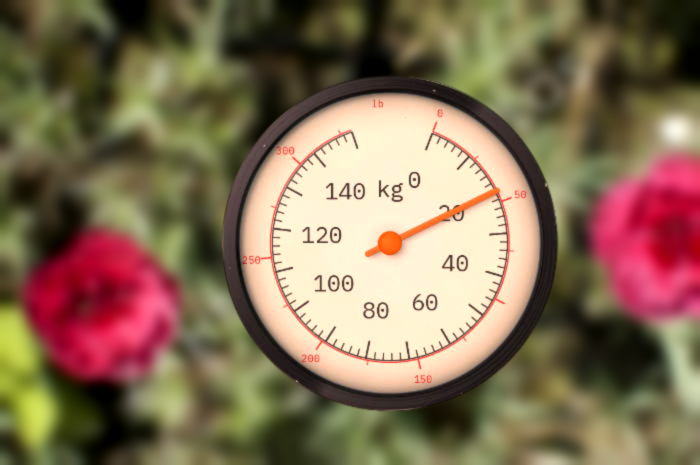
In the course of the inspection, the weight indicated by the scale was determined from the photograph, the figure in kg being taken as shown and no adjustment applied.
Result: 20 kg
